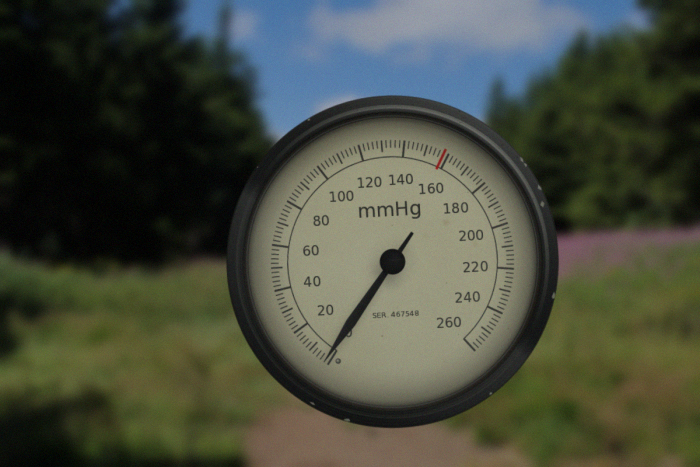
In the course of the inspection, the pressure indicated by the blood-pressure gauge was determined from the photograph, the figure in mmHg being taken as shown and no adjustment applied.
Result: 2 mmHg
